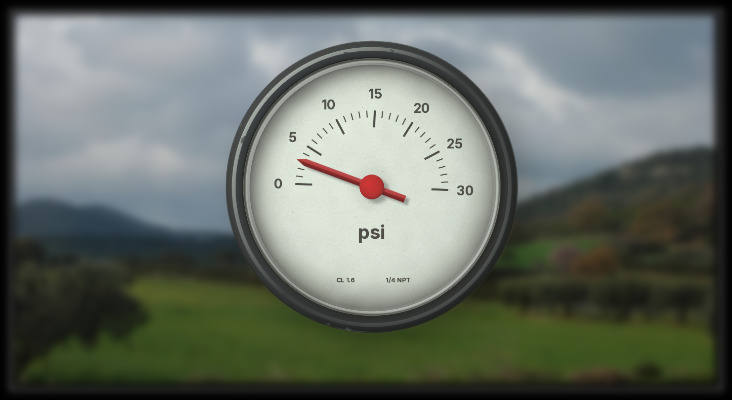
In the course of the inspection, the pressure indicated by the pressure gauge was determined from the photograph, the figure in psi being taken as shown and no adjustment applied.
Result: 3 psi
